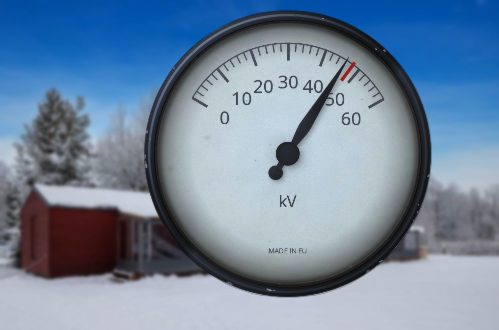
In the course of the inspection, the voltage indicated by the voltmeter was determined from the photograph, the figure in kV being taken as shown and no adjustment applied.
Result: 46 kV
